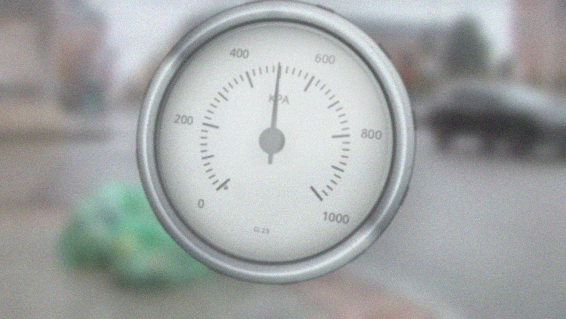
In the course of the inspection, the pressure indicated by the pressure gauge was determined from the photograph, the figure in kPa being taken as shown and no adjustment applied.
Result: 500 kPa
